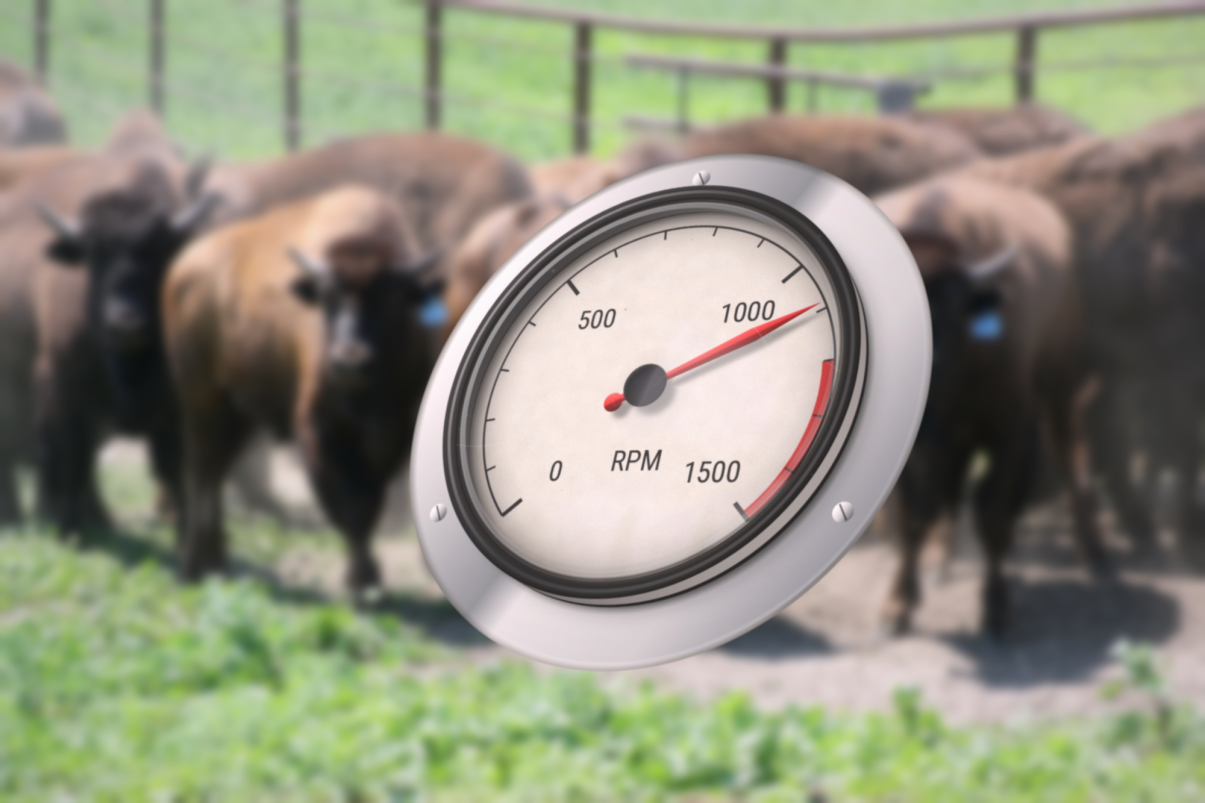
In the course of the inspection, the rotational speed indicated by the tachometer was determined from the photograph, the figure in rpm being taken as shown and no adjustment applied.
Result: 1100 rpm
